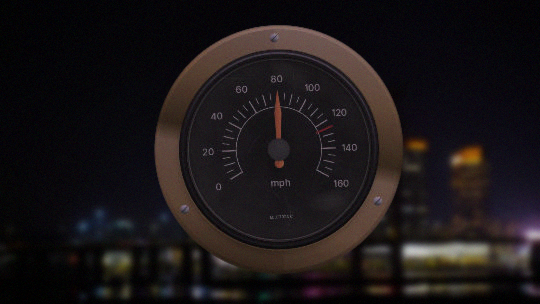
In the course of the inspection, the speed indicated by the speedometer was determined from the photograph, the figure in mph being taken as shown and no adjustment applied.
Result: 80 mph
